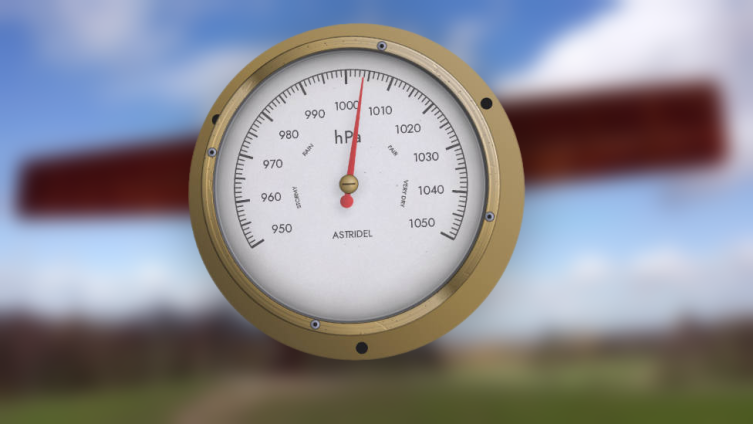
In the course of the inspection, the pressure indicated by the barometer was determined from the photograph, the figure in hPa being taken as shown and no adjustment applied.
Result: 1004 hPa
